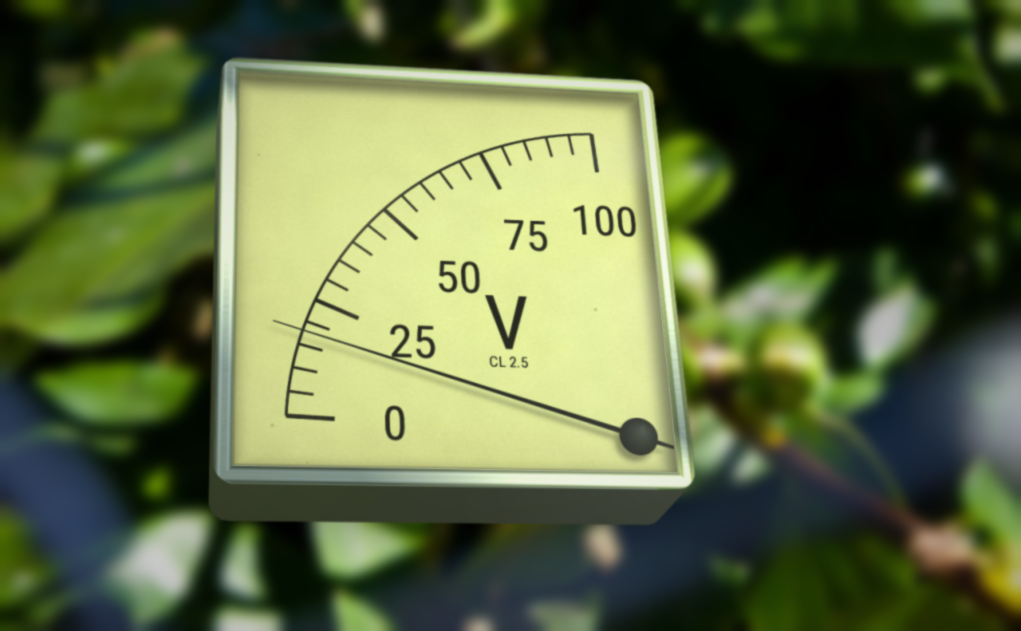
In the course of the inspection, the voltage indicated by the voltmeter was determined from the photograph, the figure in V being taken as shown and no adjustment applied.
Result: 17.5 V
